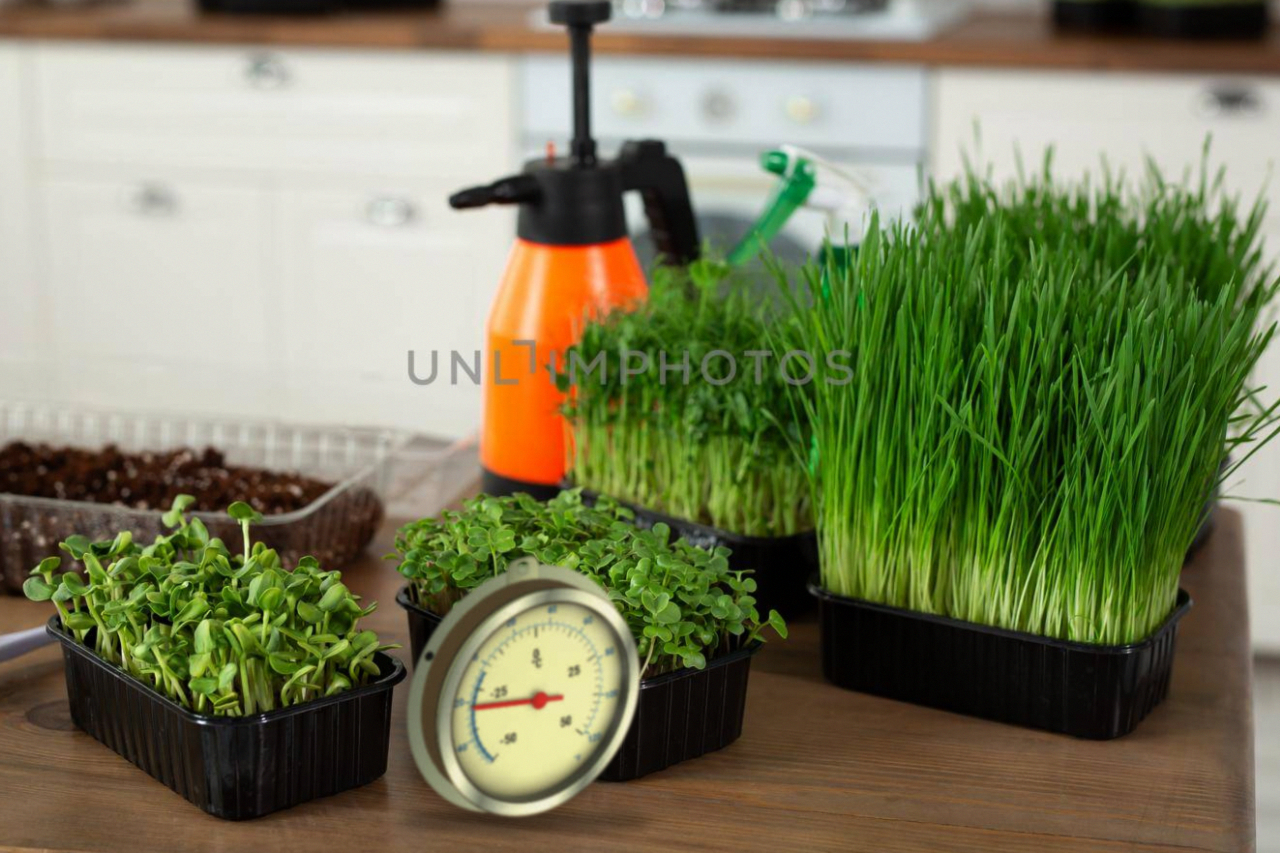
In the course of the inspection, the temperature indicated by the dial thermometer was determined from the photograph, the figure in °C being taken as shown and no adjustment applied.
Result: -30 °C
